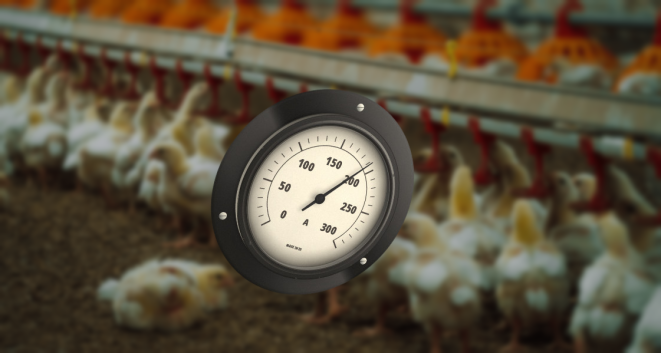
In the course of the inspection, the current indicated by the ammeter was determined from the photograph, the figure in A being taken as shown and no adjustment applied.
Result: 190 A
